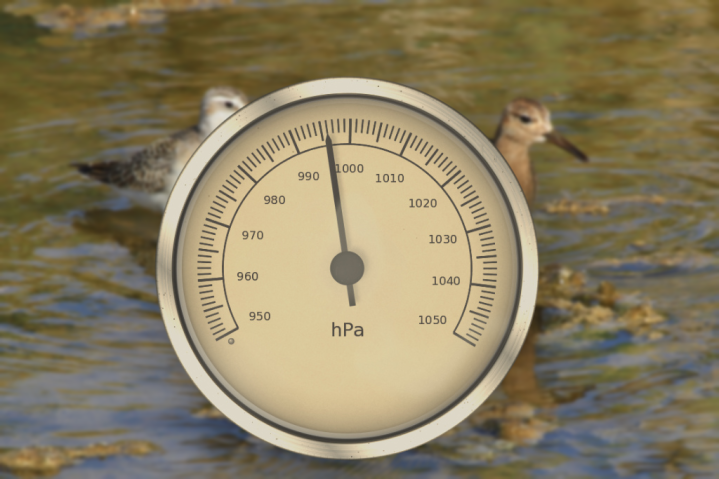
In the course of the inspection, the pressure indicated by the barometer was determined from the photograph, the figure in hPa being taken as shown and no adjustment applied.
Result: 996 hPa
